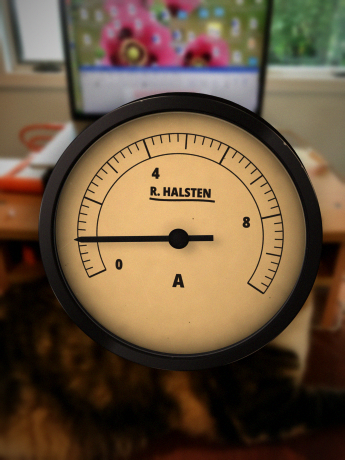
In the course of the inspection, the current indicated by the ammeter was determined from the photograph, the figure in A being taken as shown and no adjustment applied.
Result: 1 A
